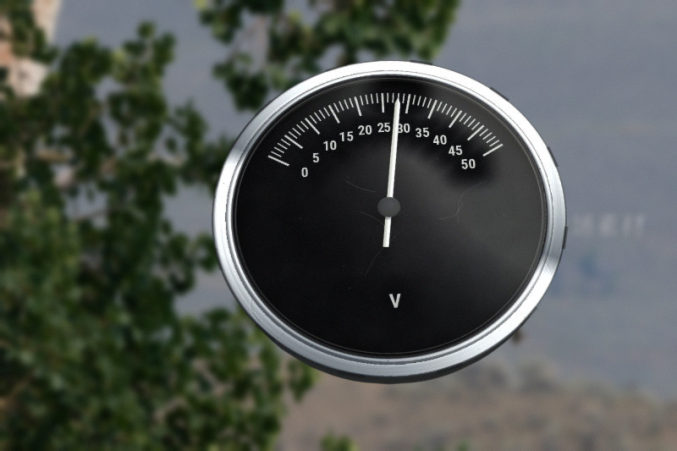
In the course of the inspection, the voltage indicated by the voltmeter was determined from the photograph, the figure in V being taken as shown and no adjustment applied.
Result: 28 V
